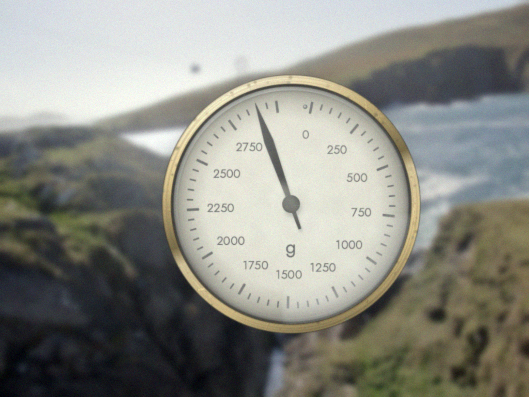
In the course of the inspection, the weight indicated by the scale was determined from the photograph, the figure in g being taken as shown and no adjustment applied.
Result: 2900 g
